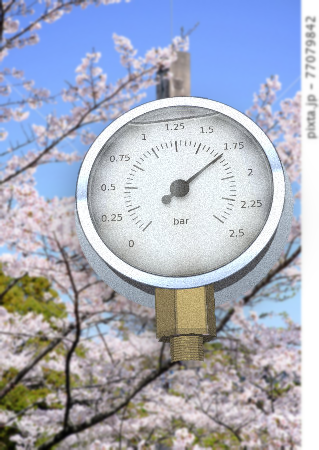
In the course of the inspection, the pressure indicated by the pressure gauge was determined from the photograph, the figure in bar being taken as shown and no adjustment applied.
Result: 1.75 bar
